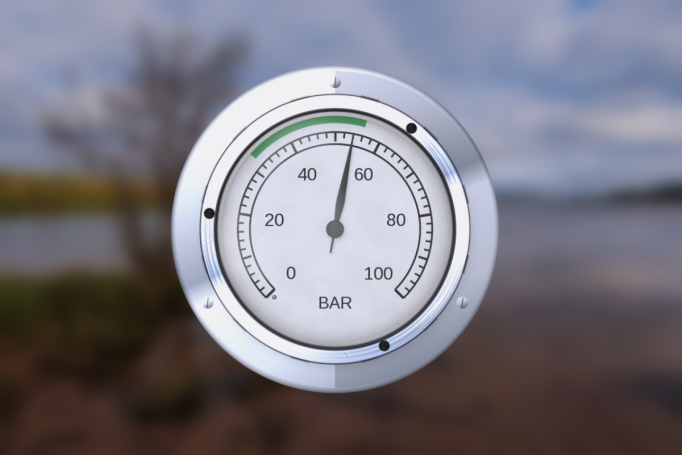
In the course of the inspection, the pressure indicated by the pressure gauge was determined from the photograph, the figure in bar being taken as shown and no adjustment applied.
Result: 54 bar
